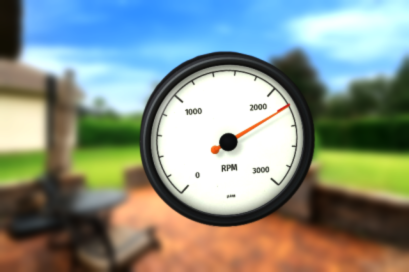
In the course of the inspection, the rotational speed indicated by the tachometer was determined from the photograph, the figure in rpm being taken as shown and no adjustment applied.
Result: 2200 rpm
